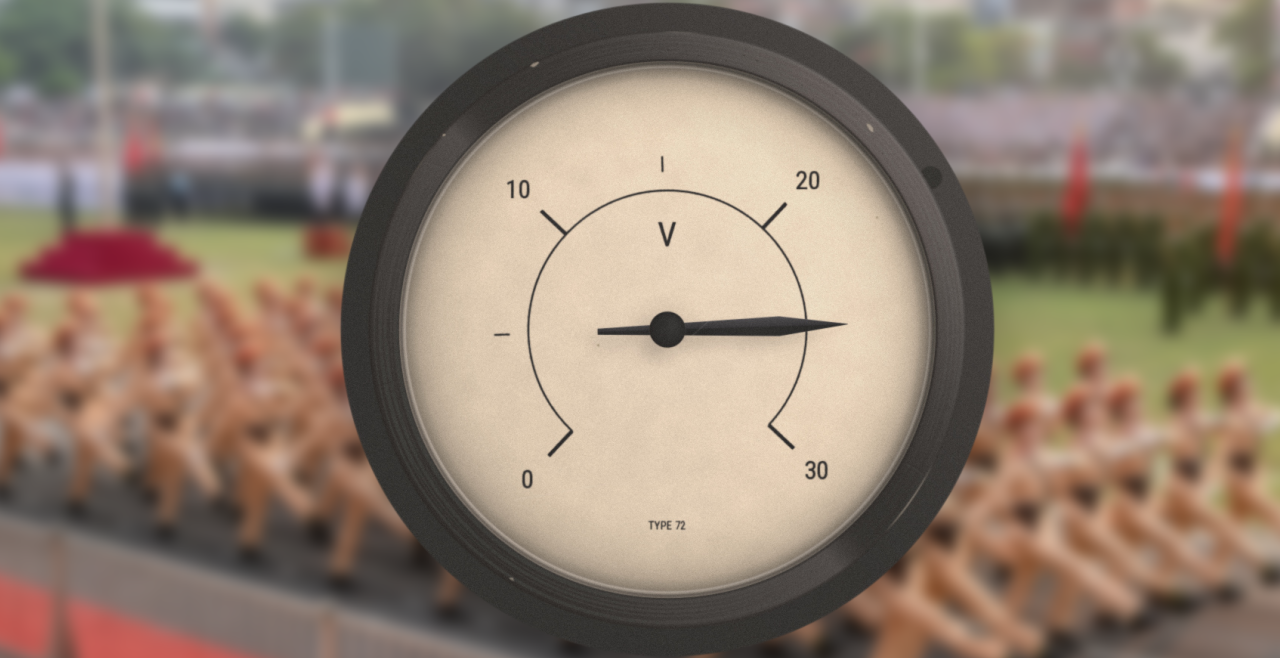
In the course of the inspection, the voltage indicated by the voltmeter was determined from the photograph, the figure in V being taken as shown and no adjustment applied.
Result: 25 V
